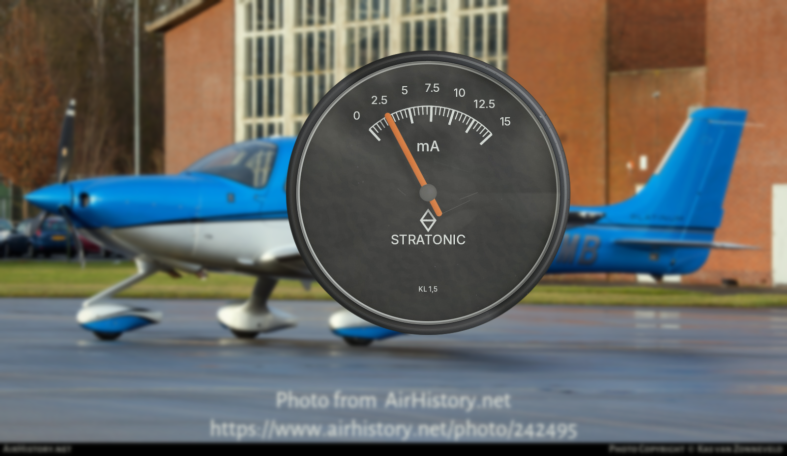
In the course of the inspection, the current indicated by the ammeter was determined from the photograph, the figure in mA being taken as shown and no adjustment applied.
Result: 2.5 mA
